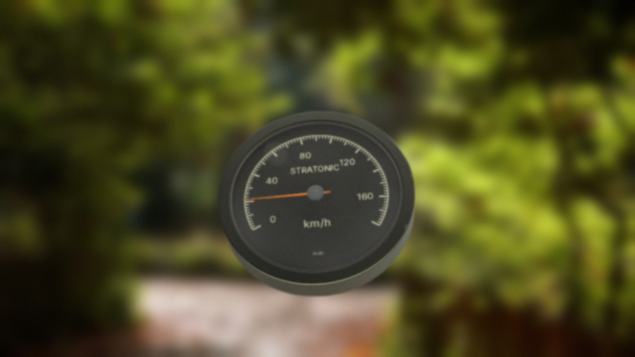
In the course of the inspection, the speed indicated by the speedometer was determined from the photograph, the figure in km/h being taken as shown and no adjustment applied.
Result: 20 km/h
